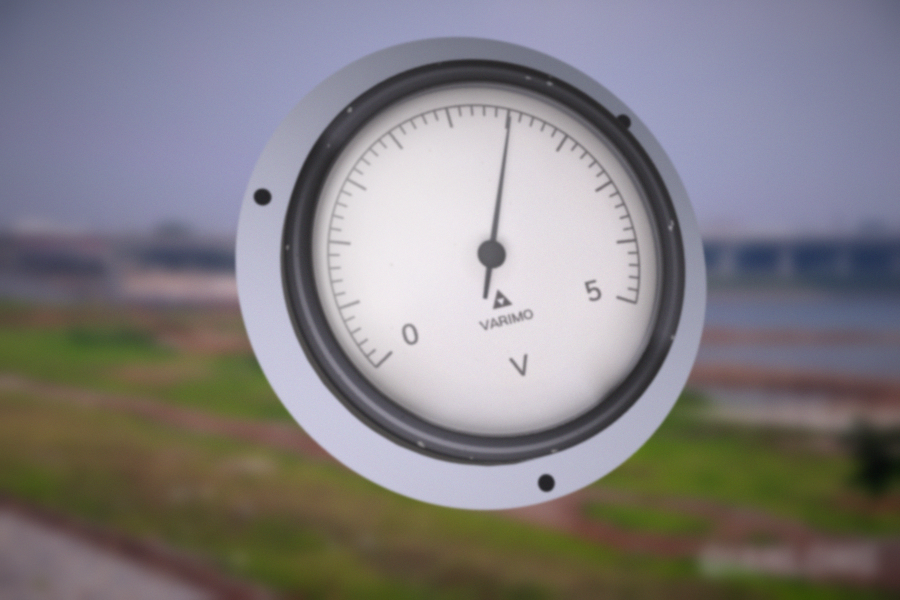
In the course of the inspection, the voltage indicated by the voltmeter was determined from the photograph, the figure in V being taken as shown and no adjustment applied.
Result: 3 V
